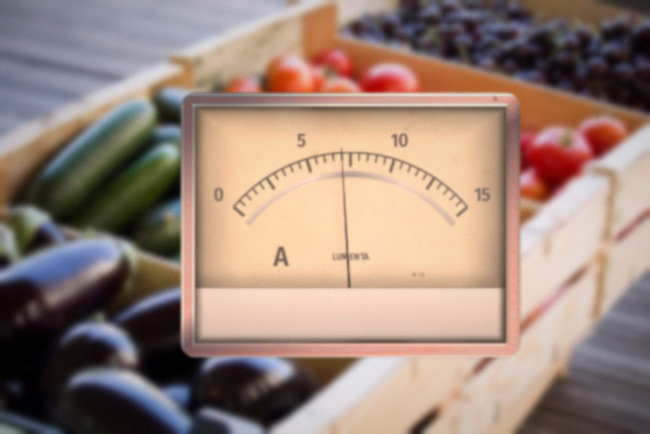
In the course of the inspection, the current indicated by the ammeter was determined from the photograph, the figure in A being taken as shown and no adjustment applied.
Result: 7 A
